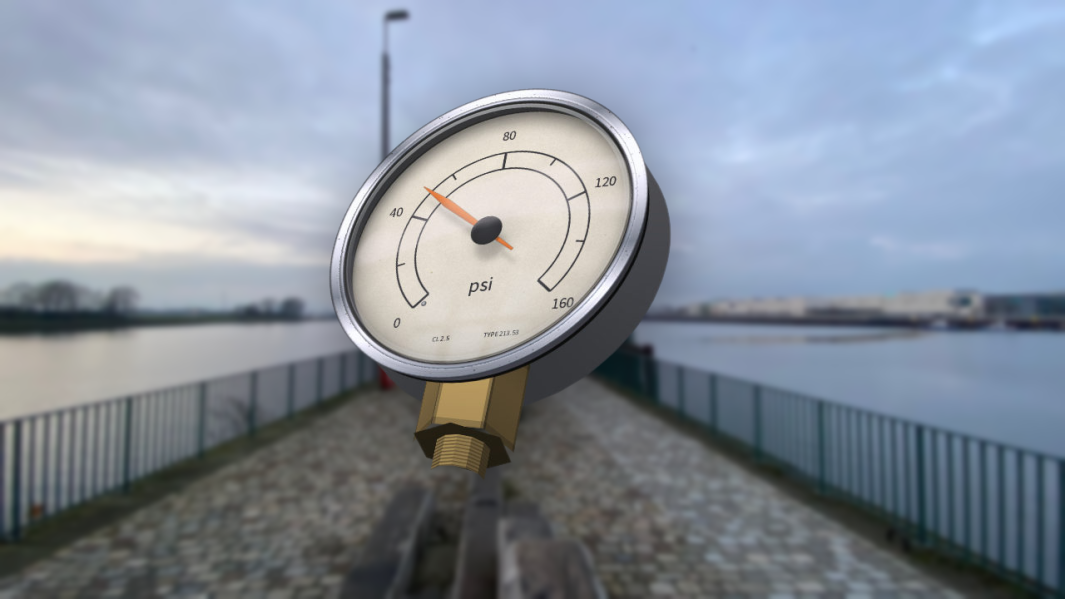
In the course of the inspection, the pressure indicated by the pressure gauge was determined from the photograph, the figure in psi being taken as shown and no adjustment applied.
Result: 50 psi
